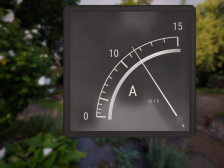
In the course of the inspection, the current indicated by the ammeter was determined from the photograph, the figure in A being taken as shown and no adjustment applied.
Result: 11.5 A
